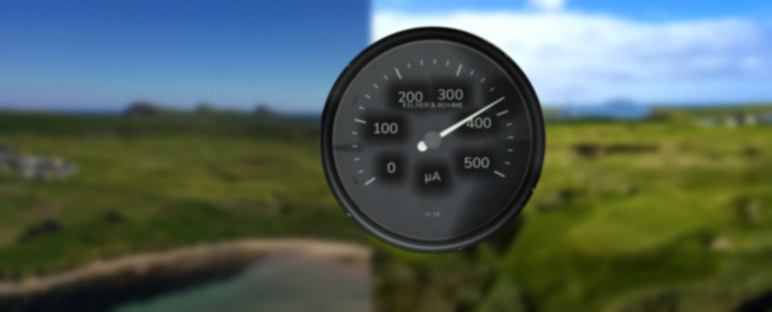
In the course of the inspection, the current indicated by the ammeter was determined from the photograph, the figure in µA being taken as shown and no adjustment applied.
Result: 380 µA
